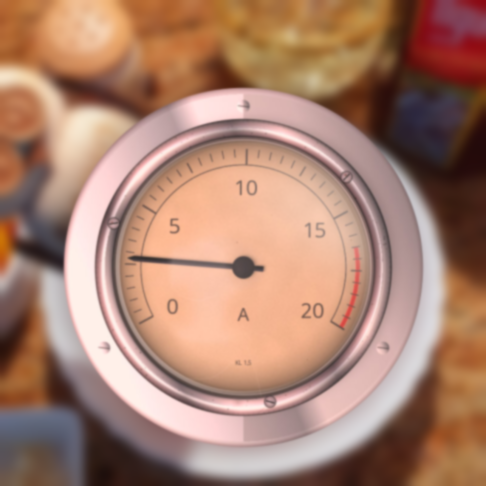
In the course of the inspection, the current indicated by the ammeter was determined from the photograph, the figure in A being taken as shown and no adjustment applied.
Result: 2.75 A
